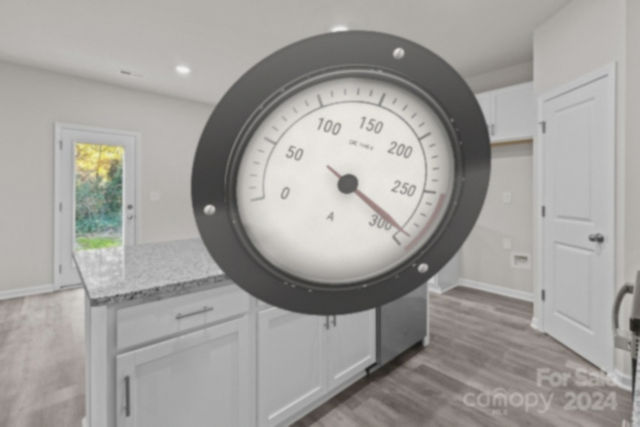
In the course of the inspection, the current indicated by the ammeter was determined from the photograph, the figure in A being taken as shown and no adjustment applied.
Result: 290 A
